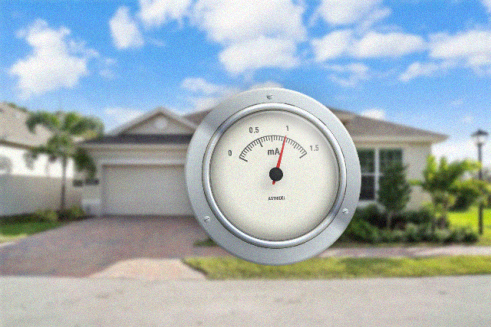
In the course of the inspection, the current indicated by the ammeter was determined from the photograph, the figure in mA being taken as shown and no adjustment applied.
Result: 1 mA
